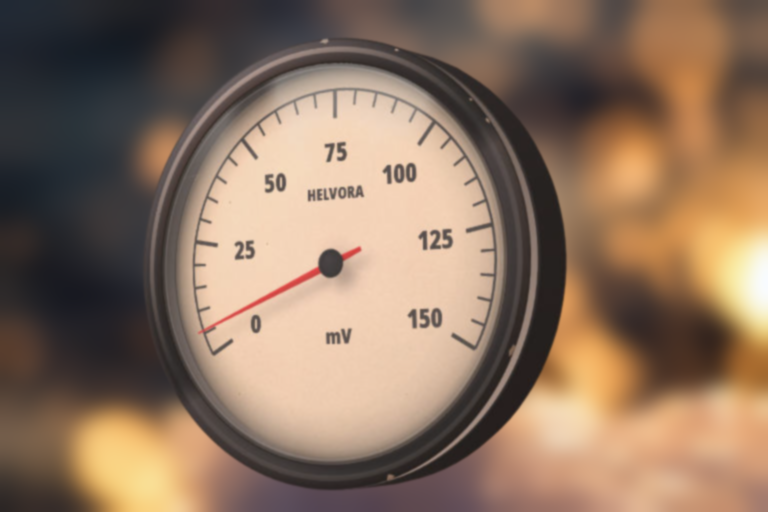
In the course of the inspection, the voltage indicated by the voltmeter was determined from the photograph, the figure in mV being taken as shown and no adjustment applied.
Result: 5 mV
